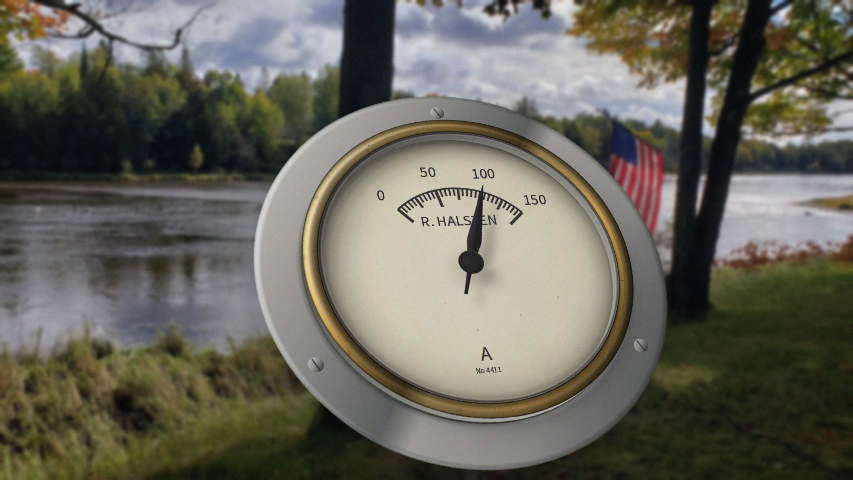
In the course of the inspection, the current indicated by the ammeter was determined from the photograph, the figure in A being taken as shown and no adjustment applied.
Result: 100 A
